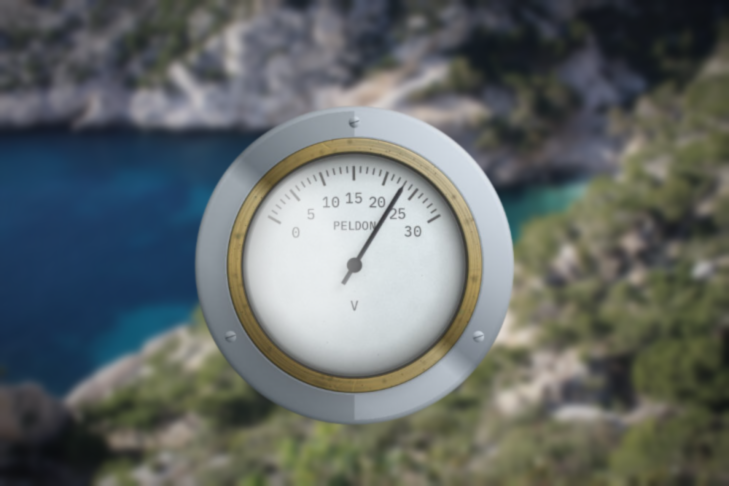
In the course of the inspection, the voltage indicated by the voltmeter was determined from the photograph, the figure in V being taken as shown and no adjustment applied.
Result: 23 V
